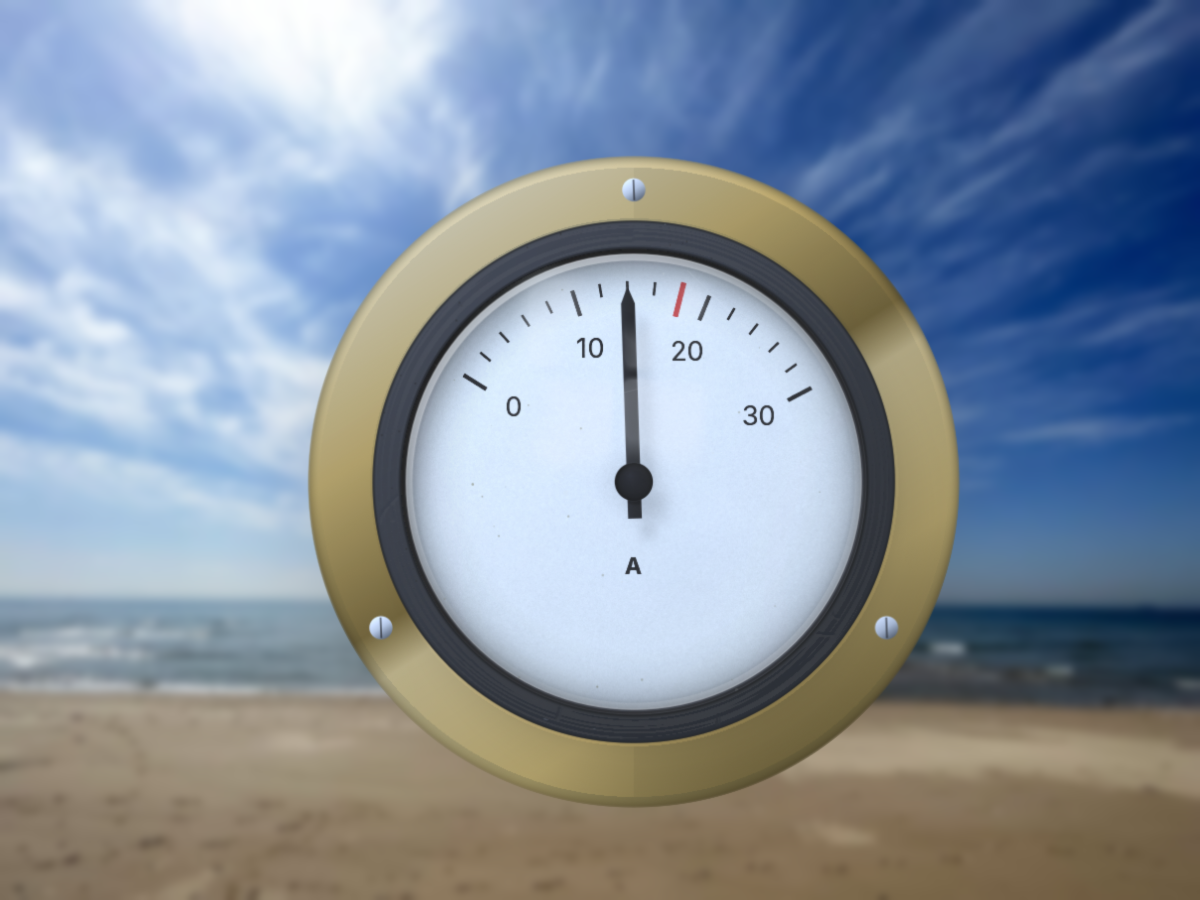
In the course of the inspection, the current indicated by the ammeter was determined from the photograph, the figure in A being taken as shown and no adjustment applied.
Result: 14 A
